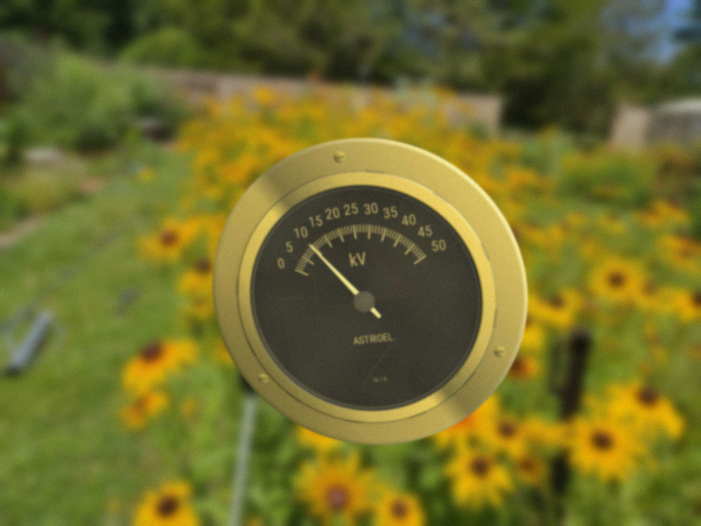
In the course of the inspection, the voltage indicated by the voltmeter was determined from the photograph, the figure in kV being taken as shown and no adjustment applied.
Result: 10 kV
